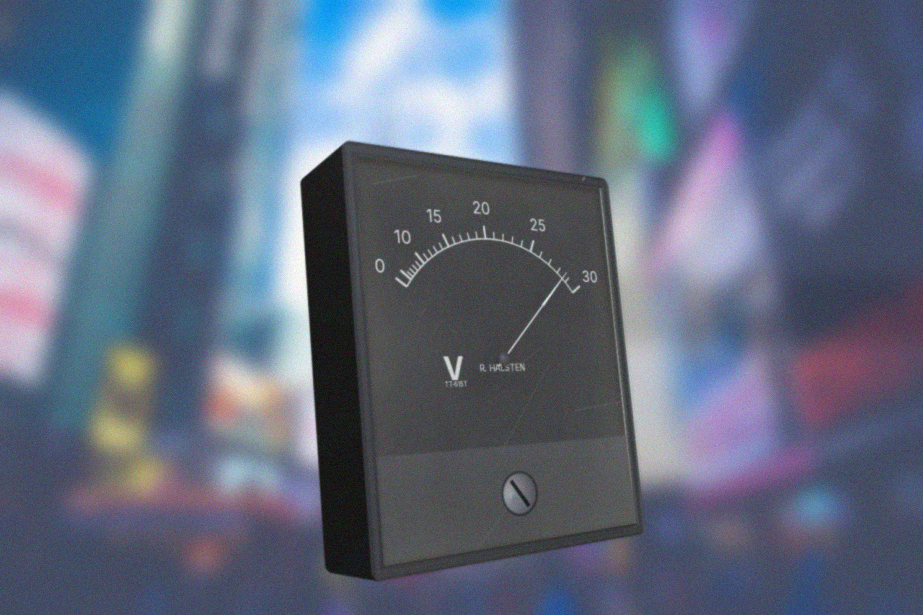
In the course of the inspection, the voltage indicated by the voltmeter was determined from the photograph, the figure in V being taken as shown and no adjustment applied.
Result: 28.5 V
